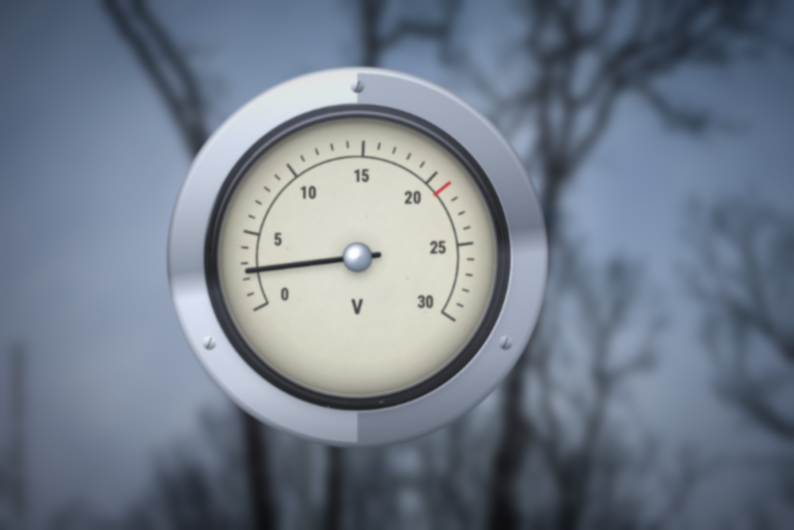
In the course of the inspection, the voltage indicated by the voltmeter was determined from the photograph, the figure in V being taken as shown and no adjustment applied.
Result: 2.5 V
